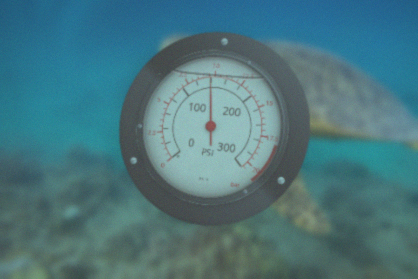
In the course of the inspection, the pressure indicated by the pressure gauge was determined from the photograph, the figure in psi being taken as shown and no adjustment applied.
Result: 140 psi
